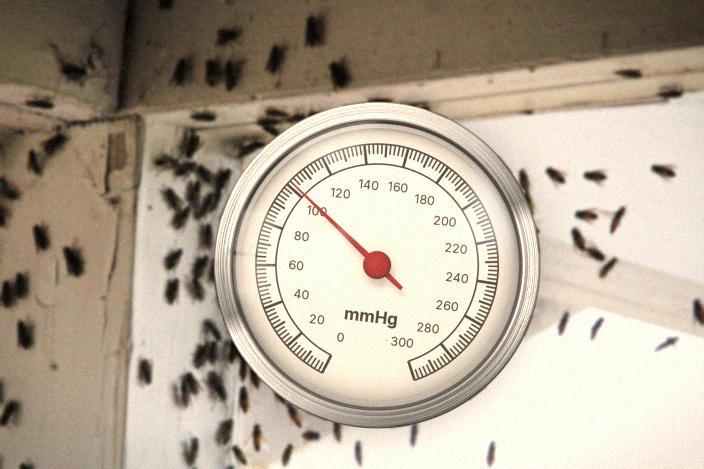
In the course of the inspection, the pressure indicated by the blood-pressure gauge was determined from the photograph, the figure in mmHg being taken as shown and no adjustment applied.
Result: 102 mmHg
